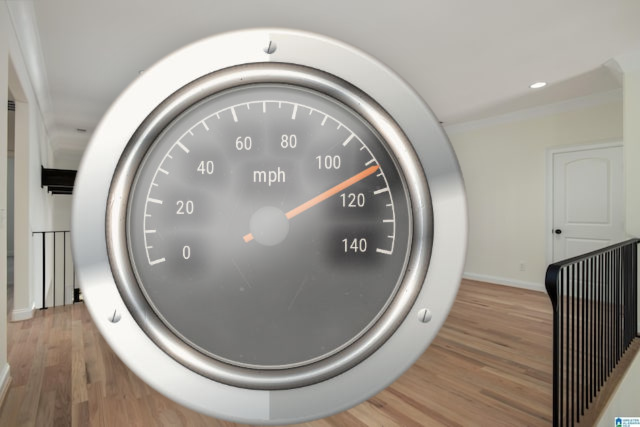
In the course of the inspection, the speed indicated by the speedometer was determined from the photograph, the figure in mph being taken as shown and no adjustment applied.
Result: 112.5 mph
